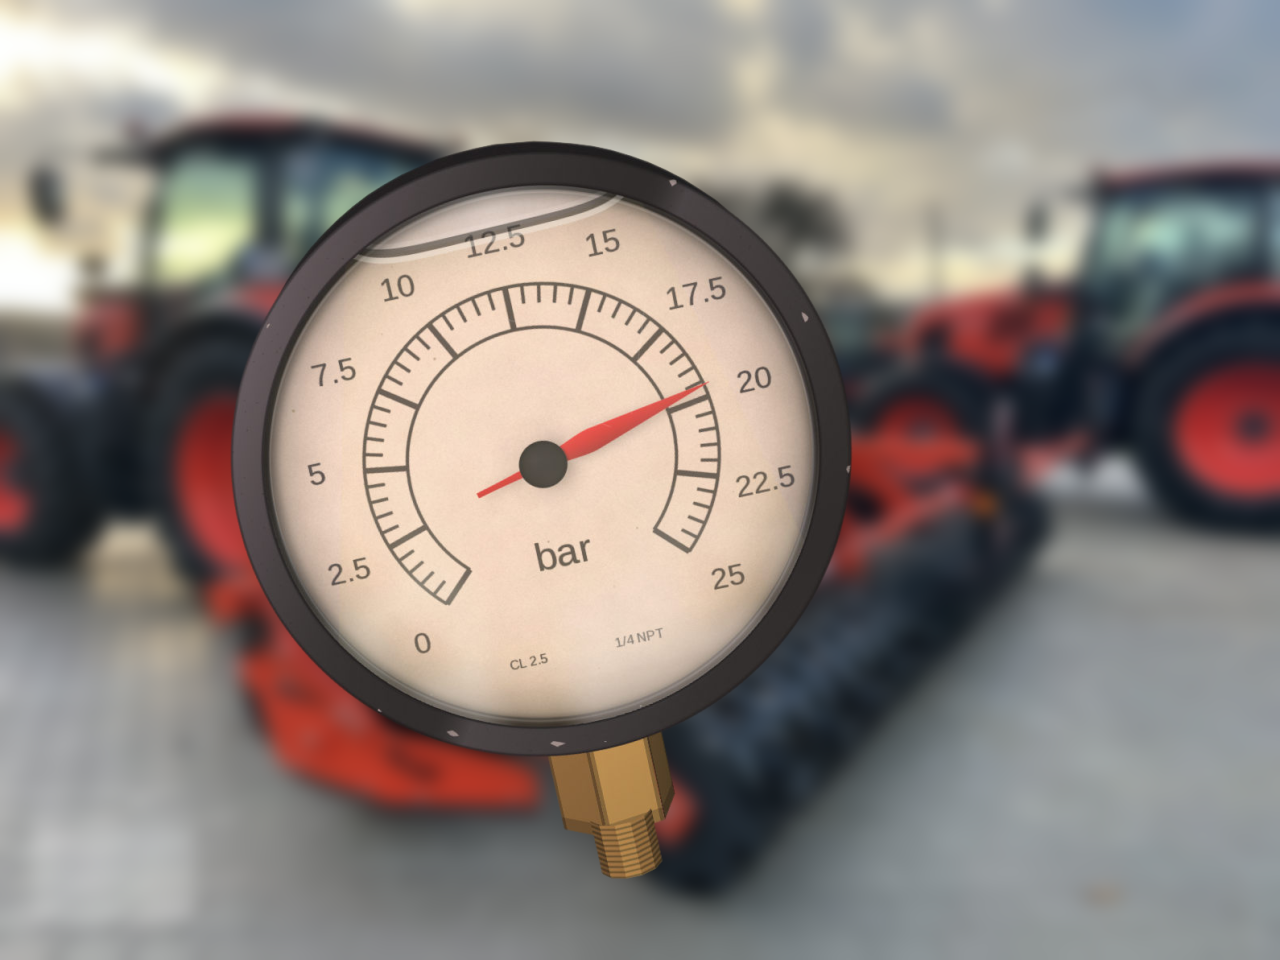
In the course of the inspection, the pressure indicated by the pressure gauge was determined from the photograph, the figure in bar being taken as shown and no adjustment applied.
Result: 19.5 bar
